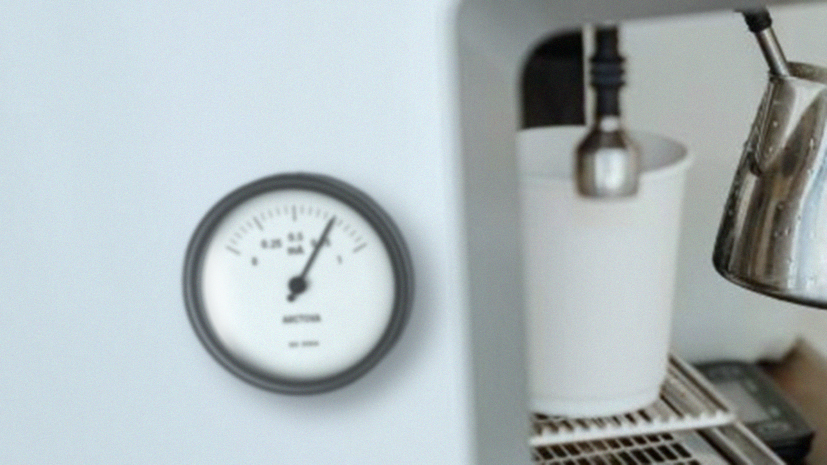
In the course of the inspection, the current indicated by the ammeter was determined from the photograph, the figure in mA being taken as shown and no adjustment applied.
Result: 0.75 mA
